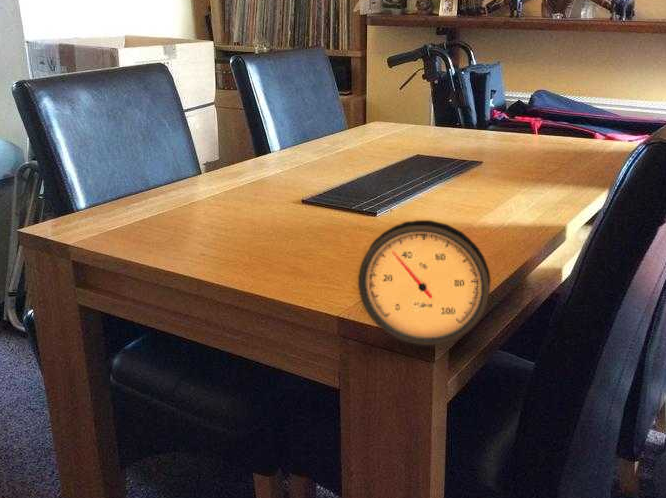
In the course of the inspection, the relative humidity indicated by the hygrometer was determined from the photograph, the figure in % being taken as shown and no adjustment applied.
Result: 35 %
